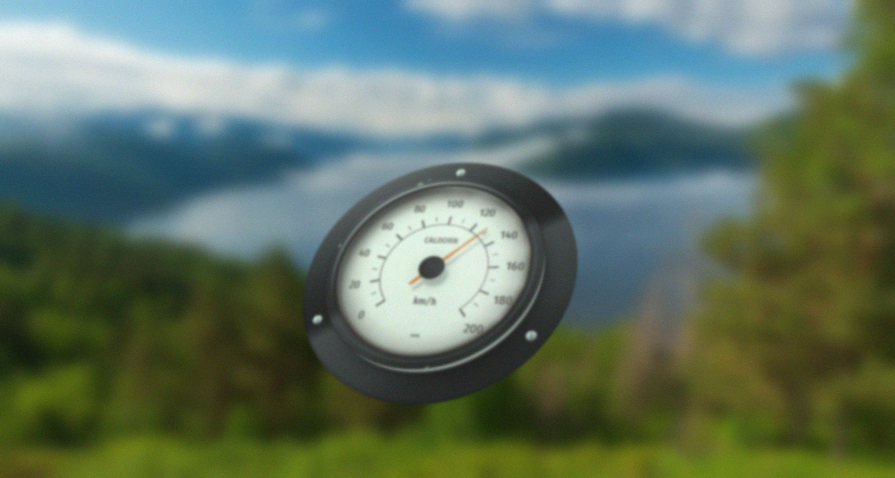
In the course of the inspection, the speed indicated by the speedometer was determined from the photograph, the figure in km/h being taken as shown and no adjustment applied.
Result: 130 km/h
